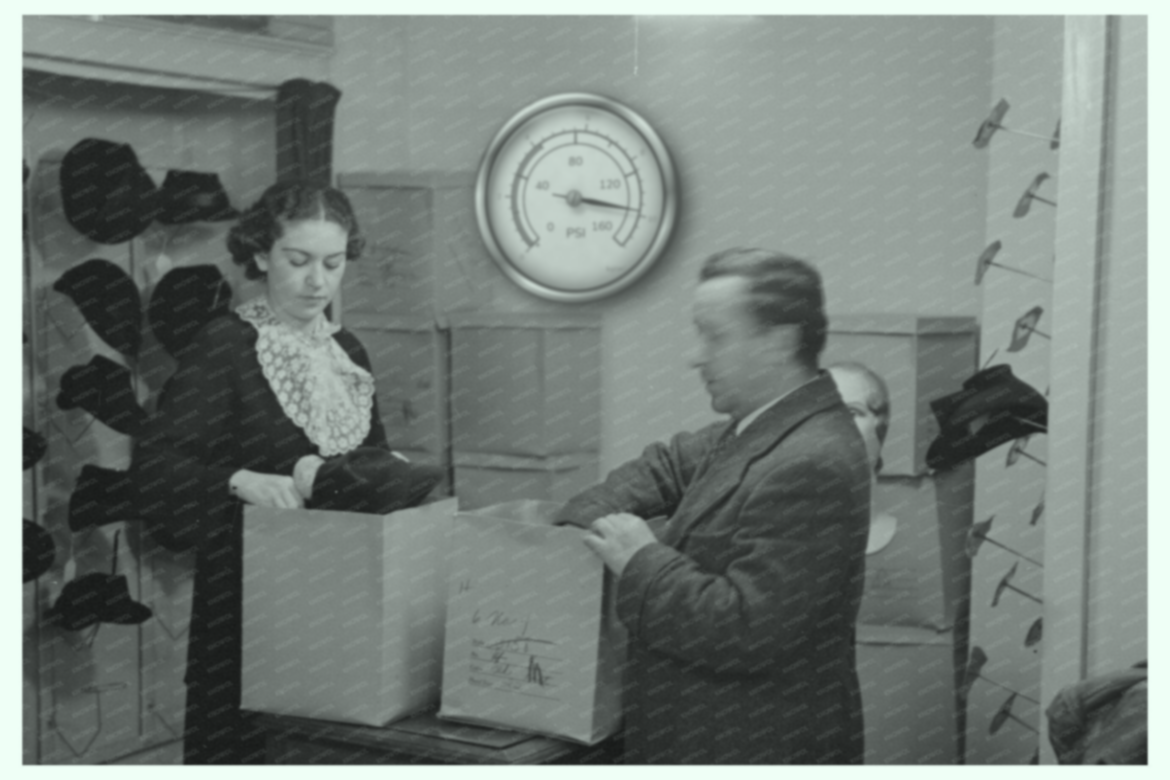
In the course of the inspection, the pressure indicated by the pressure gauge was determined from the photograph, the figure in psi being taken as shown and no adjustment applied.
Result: 140 psi
